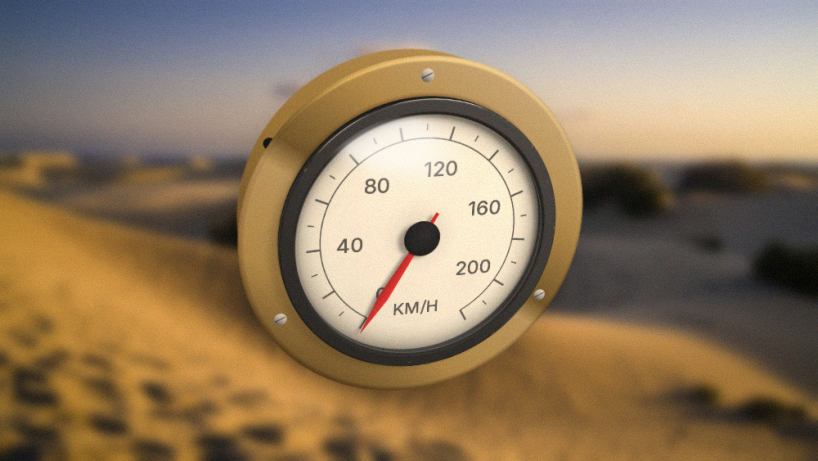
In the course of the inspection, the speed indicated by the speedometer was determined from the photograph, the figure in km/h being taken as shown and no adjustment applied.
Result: 0 km/h
